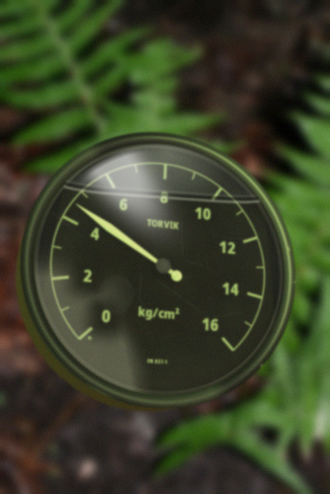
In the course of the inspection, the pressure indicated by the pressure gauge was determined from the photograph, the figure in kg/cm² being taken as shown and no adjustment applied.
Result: 4.5 kg/cm²
